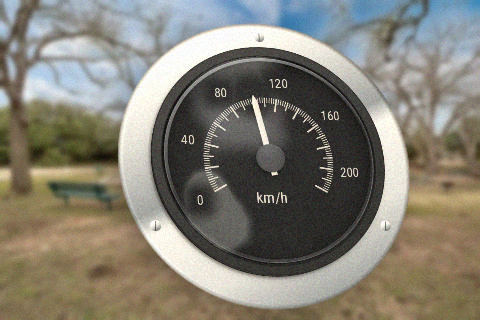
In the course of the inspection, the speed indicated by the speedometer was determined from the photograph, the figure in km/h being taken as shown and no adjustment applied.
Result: 100 km/h
